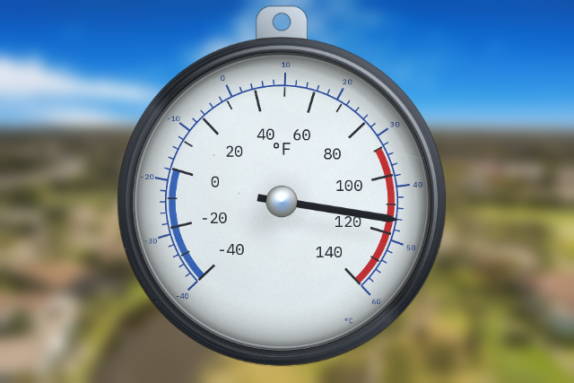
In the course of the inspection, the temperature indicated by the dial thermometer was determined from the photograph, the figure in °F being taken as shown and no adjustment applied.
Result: 115 °F
